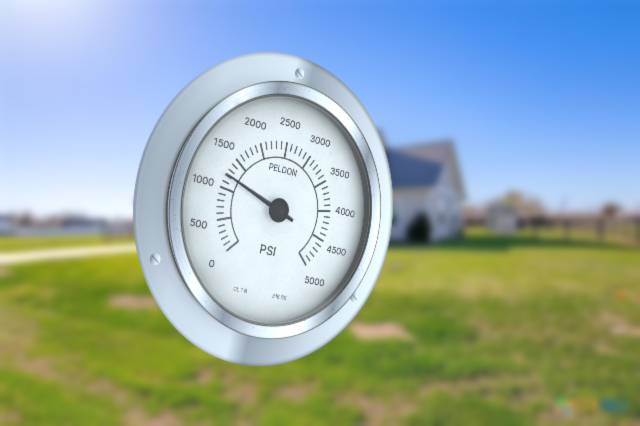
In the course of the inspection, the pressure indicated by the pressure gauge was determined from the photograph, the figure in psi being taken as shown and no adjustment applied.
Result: 1200 psi
